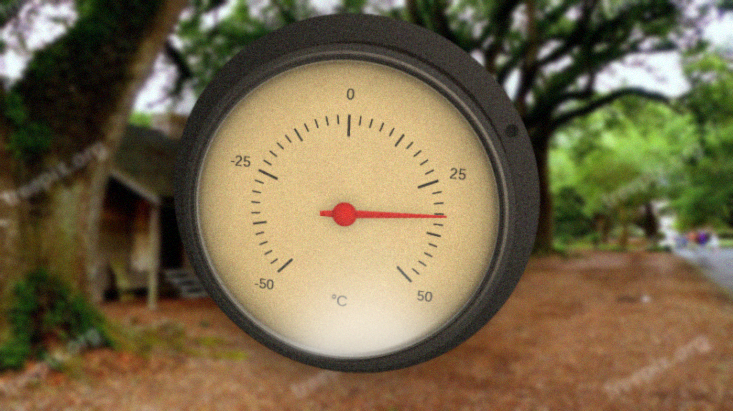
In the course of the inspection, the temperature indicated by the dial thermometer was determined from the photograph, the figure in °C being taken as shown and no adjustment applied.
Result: 32.5 °C
